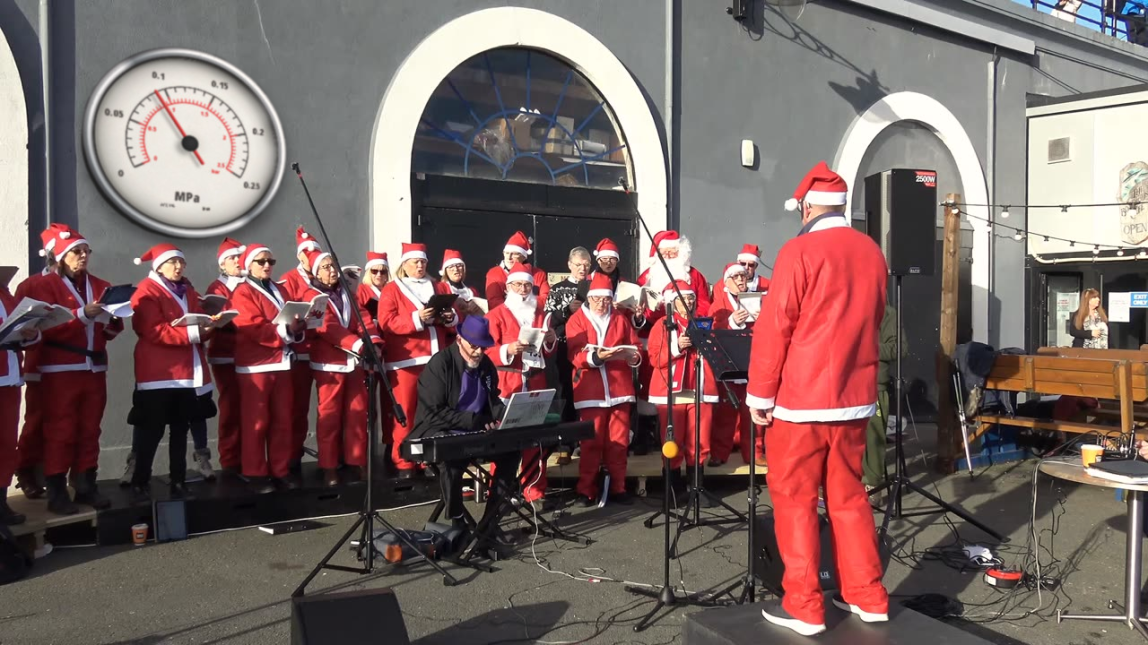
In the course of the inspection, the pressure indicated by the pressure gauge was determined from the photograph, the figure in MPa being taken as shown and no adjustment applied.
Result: 0.09 MPa
